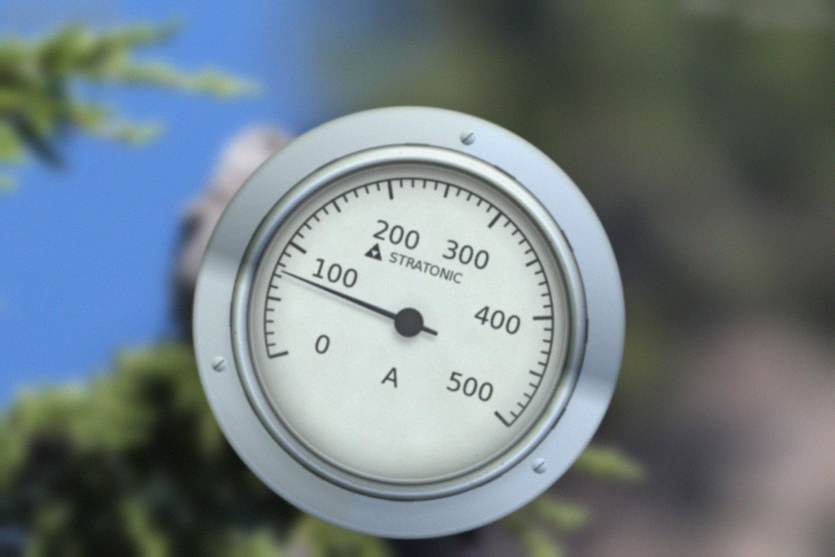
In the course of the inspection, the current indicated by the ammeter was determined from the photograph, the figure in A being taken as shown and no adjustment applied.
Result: 75 A
